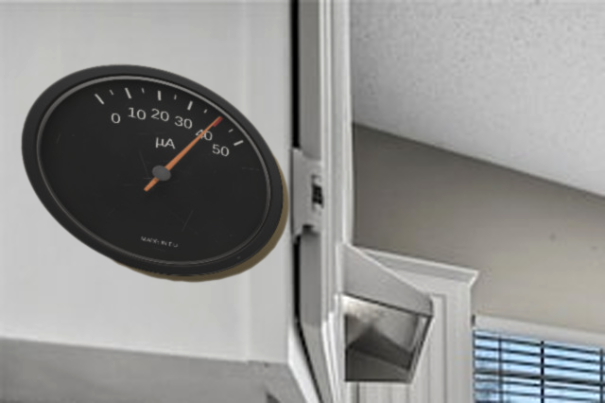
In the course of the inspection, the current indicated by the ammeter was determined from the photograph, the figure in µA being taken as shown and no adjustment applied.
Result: 40 µA
